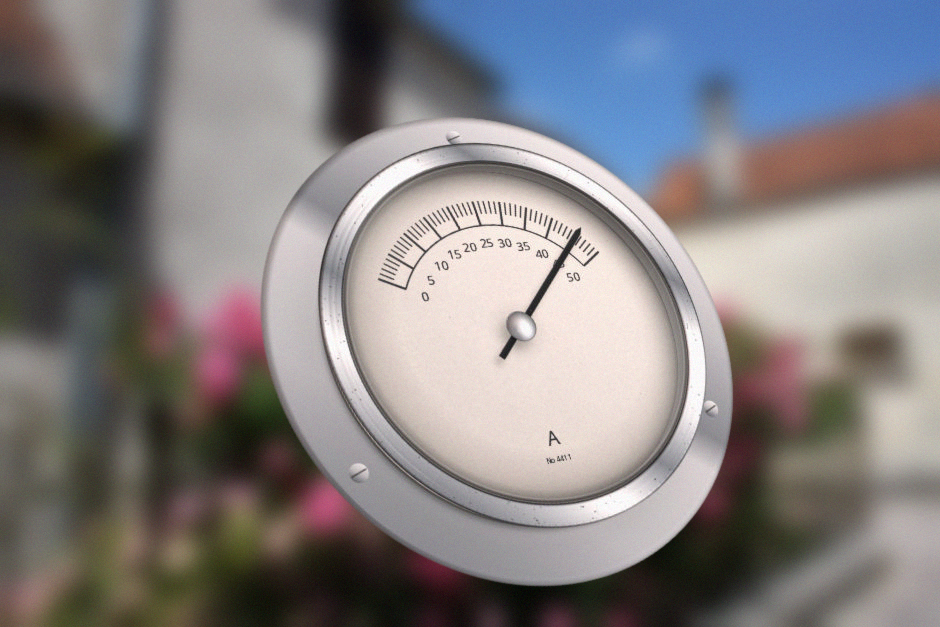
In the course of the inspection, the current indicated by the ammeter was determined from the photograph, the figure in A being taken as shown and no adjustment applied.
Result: 45 A
